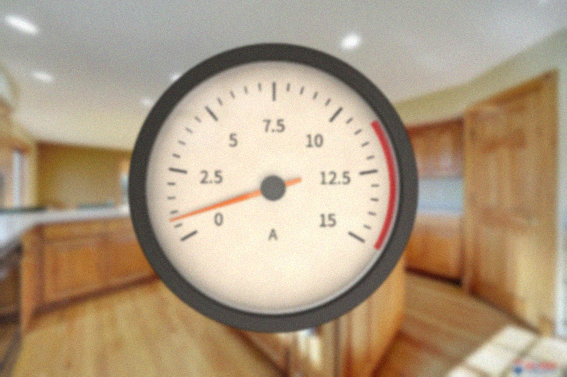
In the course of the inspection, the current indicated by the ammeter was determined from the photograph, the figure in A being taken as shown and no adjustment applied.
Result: 0.75 A
